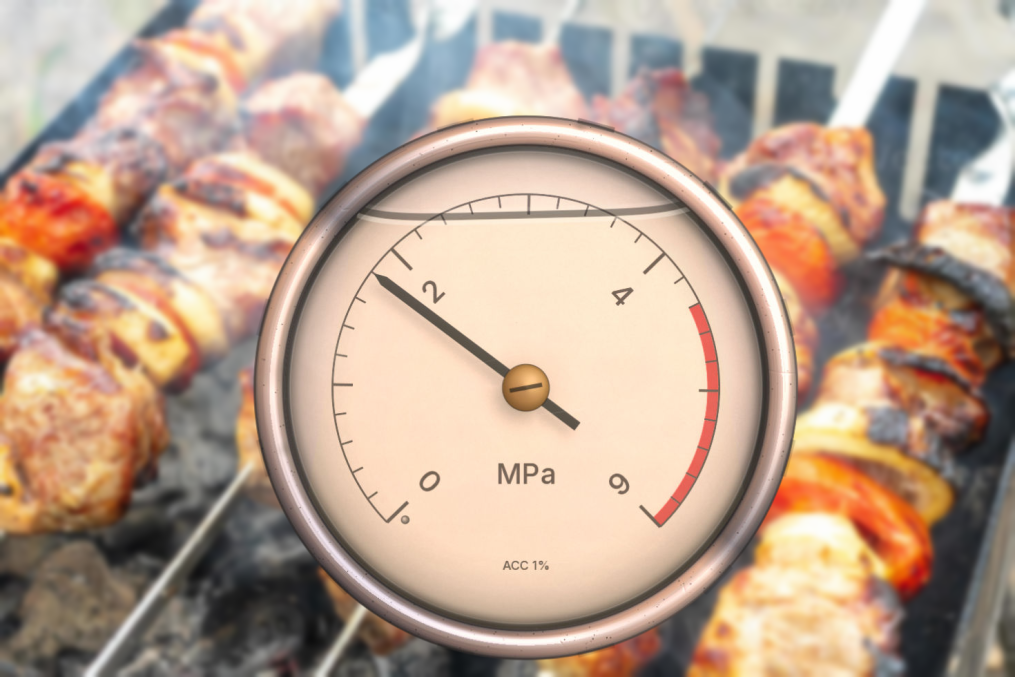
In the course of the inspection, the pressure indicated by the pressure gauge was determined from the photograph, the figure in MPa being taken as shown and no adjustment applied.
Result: 1.8 MPa
